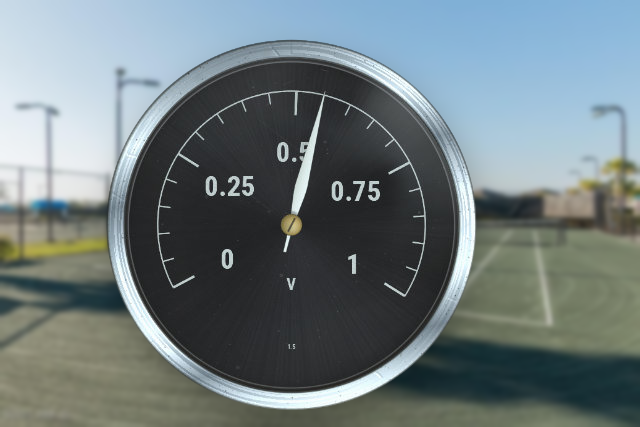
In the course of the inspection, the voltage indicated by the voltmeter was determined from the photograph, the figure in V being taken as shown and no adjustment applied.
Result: 0.55 V
